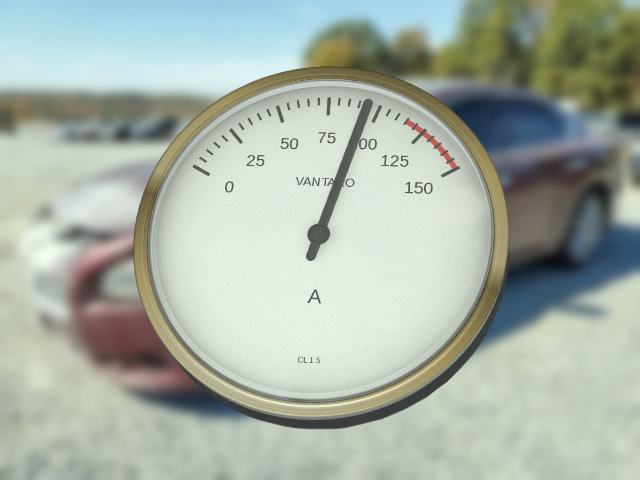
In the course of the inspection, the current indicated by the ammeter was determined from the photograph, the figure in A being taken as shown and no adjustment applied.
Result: 95 A
